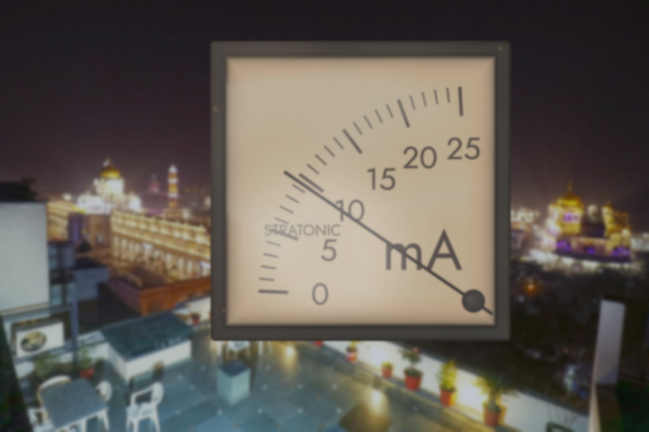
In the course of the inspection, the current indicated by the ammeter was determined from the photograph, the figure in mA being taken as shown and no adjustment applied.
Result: 9.5 mA
